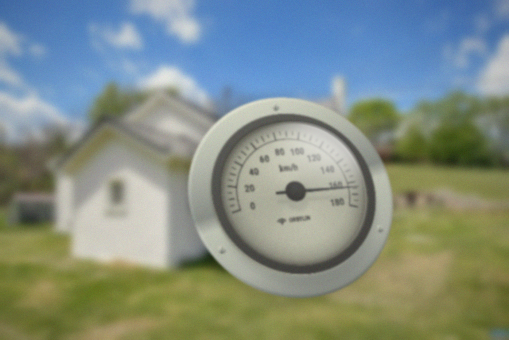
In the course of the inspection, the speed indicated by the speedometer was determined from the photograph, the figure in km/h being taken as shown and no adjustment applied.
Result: 165 km/h
